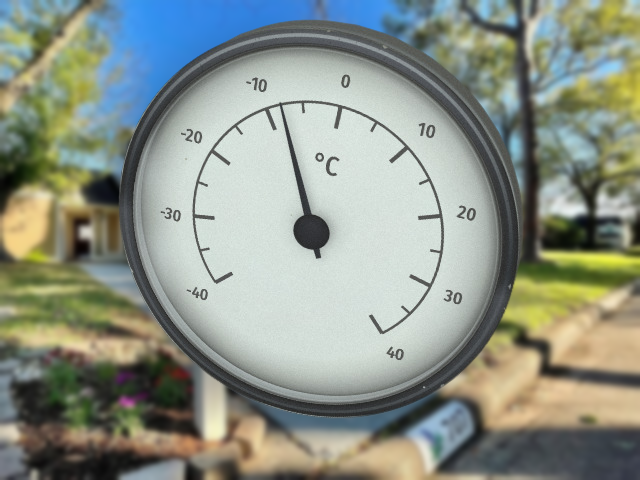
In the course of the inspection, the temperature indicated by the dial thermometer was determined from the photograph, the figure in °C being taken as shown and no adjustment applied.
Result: -7.5 °C
